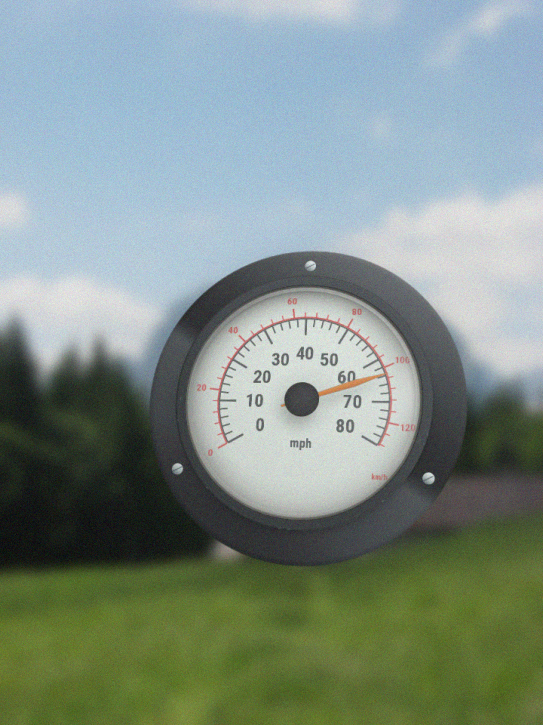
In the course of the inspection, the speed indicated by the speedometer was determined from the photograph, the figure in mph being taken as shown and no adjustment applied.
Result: 64 mph
